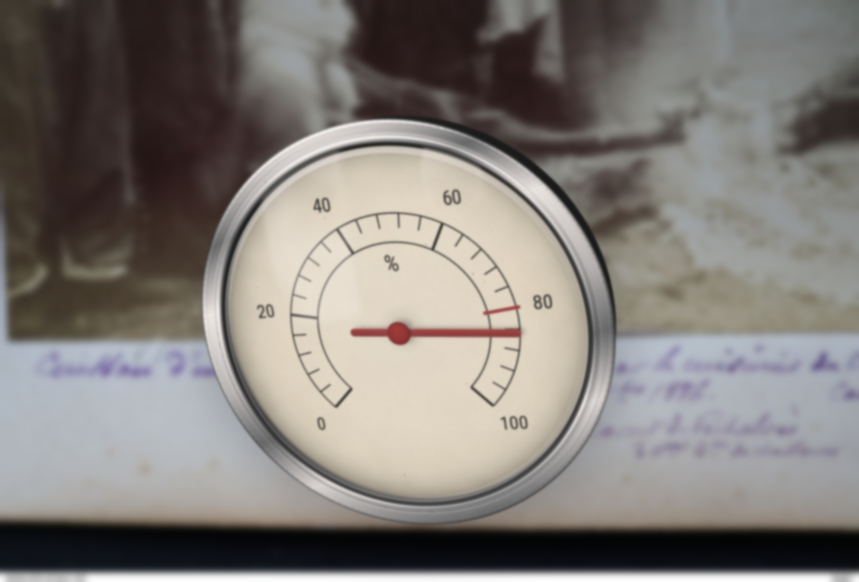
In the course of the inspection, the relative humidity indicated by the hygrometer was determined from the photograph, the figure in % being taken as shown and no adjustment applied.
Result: 84 %
